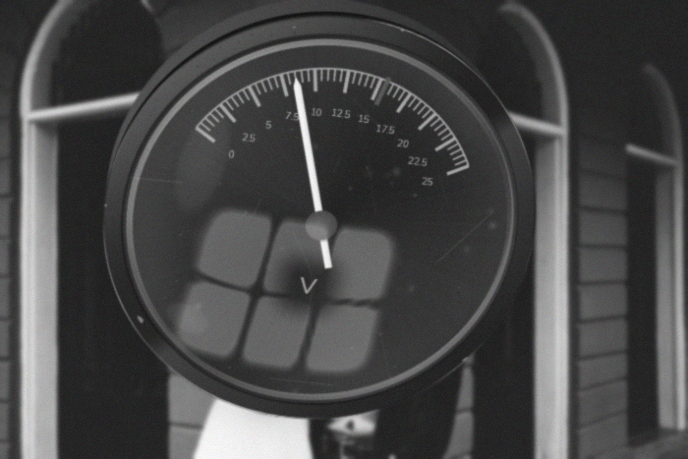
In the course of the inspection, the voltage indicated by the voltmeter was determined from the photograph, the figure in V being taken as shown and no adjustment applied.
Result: 8.5 V
